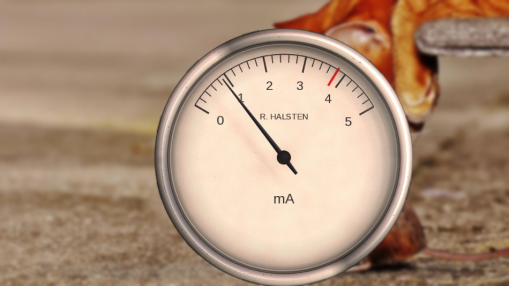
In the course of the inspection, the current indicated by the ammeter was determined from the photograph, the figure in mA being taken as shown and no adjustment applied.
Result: 0.9 mA
